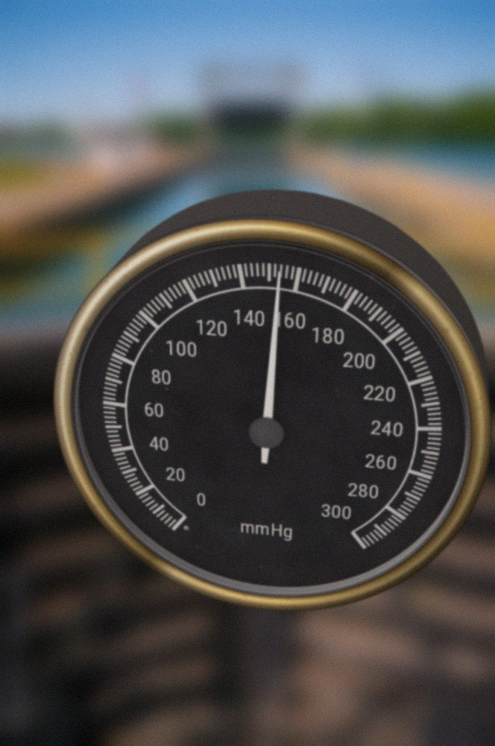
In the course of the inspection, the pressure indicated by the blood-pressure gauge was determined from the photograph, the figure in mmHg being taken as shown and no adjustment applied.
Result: 154 mmHg
